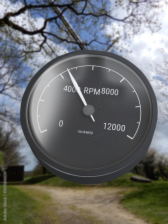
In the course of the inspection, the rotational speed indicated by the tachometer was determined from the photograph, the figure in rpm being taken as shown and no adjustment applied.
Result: 4500 rpm
